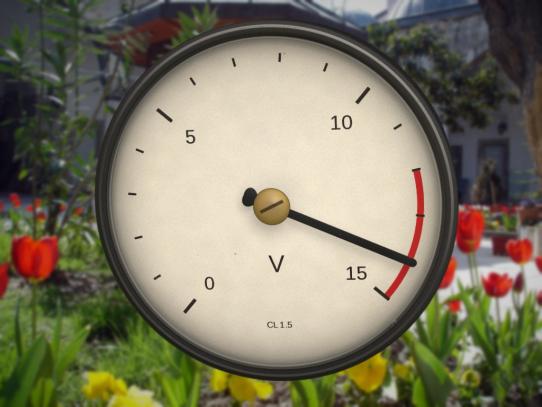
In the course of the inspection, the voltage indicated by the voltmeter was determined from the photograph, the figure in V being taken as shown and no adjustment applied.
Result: 14 V
